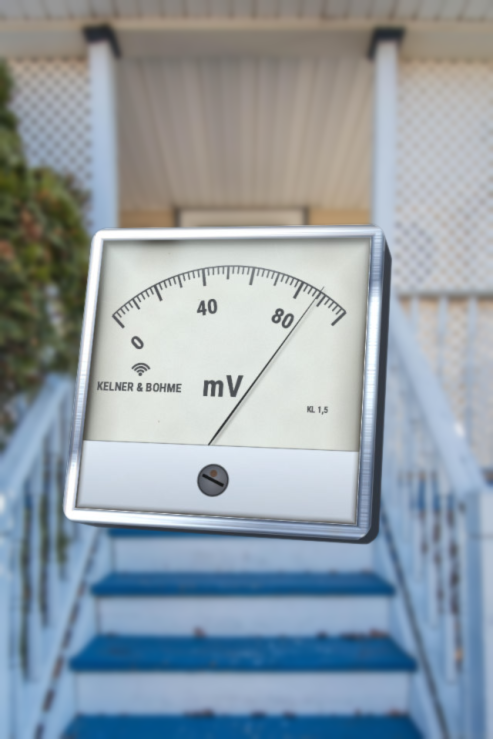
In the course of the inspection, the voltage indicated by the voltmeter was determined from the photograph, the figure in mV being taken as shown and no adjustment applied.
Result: 88 mV
